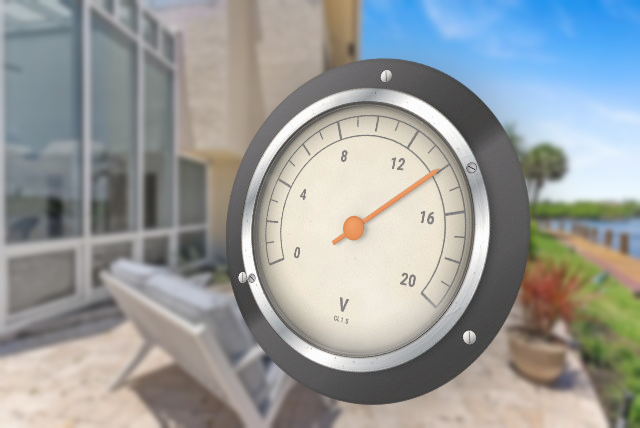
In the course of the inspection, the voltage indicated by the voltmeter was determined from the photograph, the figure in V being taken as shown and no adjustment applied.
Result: 14 V
